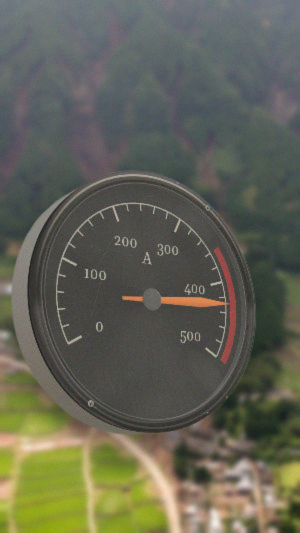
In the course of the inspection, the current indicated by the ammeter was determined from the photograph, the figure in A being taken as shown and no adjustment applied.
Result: 430 A
